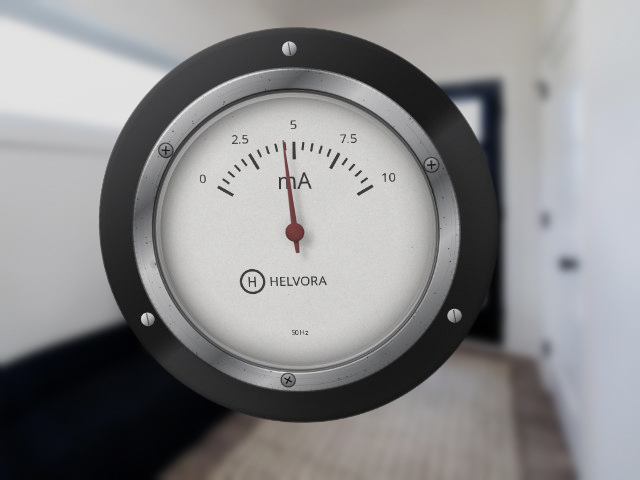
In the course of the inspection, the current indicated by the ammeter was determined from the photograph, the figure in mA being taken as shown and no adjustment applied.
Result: 4.5 mA
